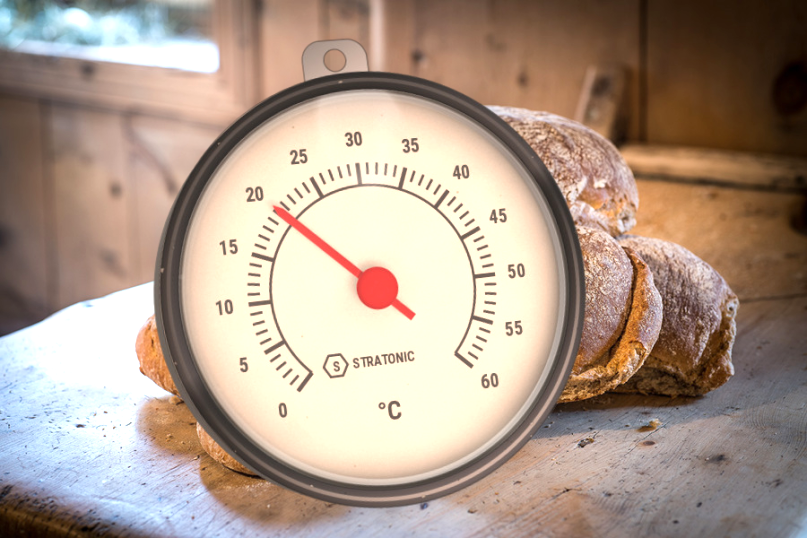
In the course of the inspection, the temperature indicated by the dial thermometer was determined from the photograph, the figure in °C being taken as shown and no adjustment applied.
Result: 20 °C
